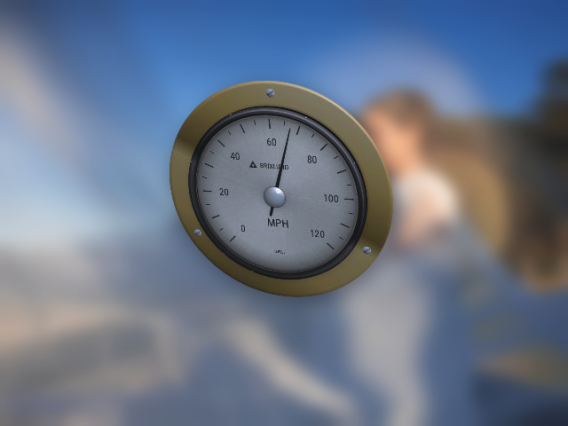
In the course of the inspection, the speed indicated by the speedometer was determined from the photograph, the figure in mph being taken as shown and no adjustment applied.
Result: 67.5 mph
